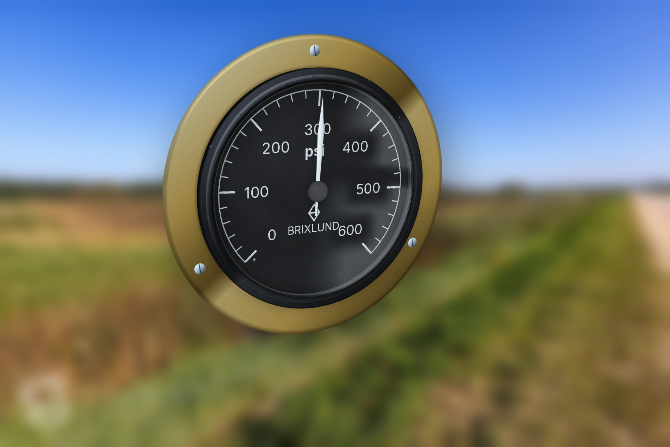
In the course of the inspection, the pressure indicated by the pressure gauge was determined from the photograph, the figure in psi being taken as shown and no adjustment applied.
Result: 300 psi
